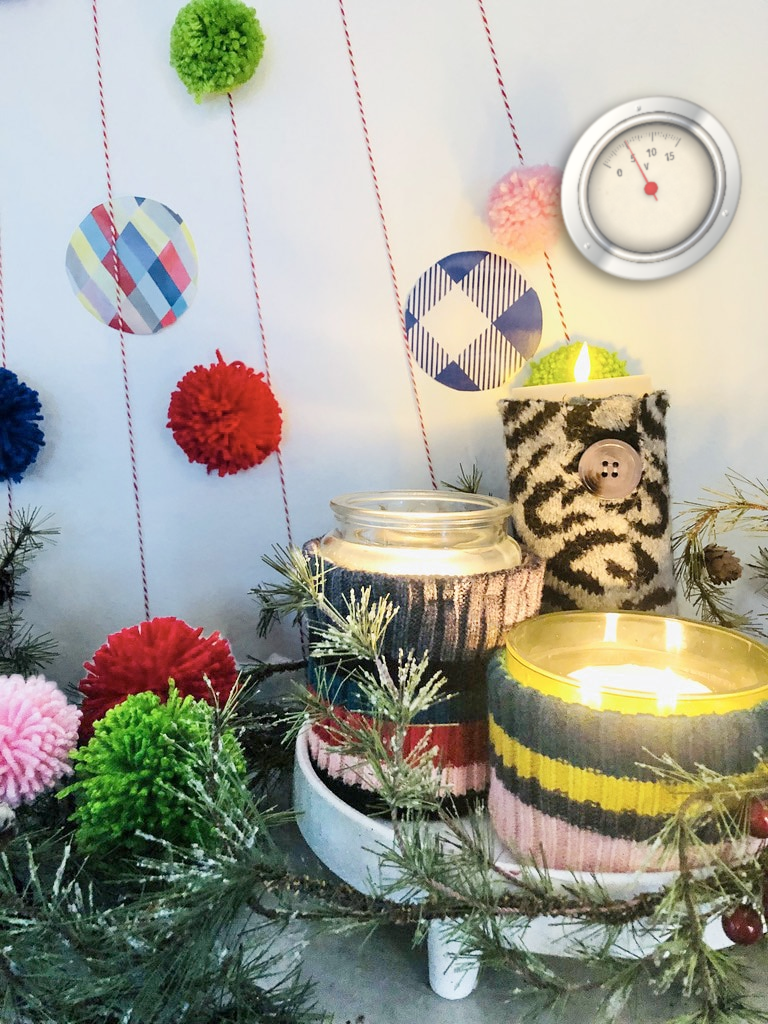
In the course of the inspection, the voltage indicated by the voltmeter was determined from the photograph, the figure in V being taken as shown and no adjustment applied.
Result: 5 V
